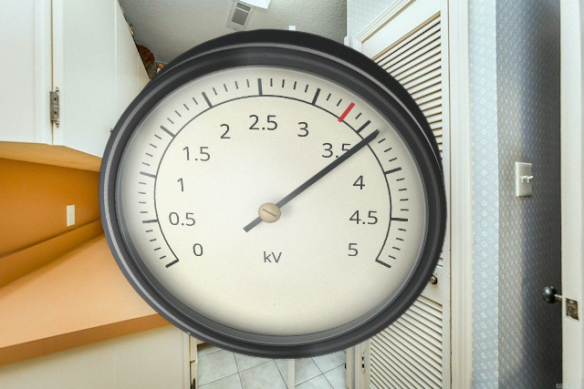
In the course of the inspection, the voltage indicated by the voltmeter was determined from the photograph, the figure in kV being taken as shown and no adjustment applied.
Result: 3.6 kV
